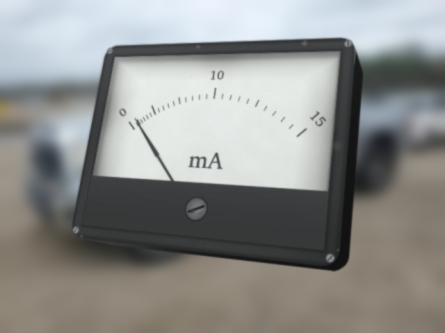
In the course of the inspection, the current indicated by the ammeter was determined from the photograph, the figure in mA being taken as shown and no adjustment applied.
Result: 2.5 mA
